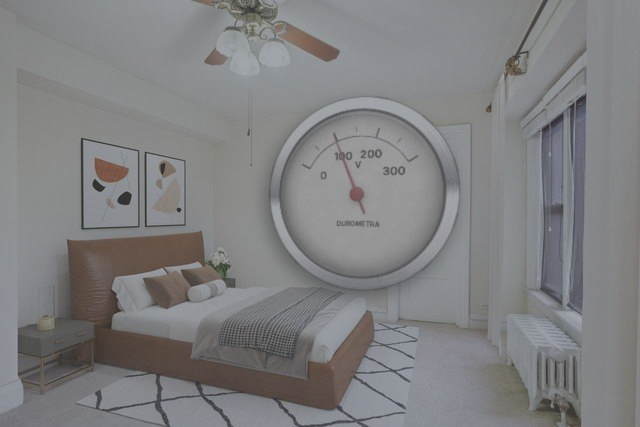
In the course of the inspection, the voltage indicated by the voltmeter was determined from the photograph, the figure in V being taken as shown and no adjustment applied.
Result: 100 V
